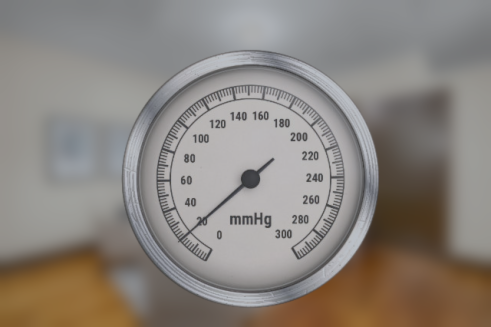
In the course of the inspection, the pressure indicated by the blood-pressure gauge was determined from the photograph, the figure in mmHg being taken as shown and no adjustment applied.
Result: 20 mmHg
